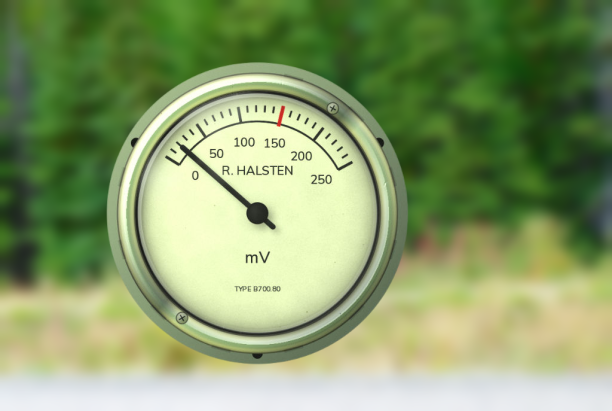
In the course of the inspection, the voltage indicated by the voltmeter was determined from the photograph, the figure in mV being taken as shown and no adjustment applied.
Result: 20 mV
